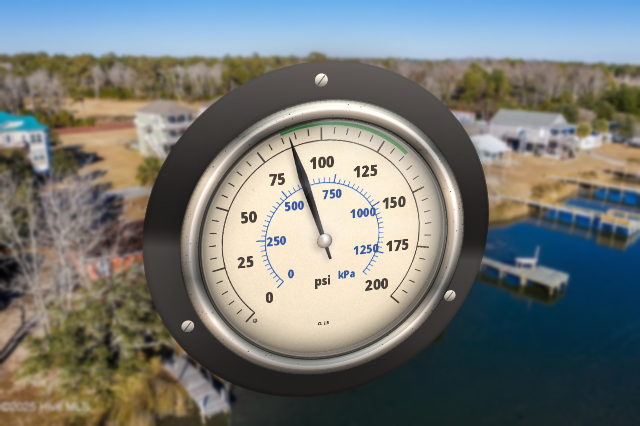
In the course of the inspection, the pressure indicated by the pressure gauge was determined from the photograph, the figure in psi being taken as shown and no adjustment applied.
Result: 87.5 psi
